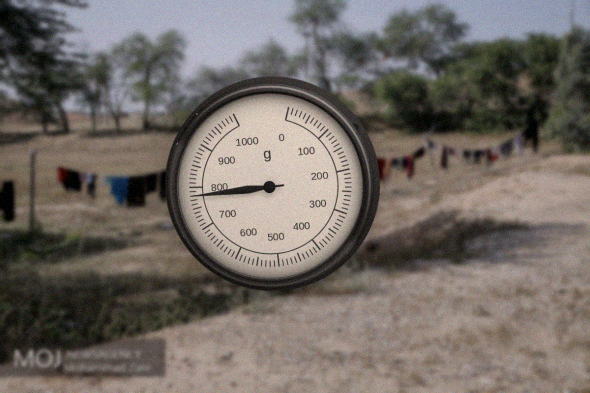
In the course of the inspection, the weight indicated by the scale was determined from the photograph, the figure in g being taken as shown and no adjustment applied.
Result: 780 g
